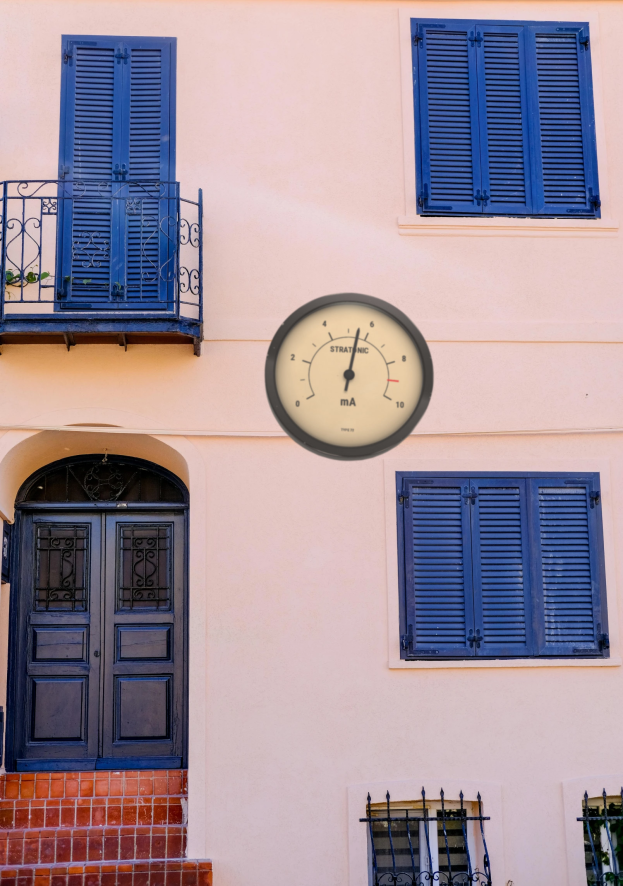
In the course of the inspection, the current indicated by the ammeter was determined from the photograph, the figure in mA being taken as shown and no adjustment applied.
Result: 5.5 mA
